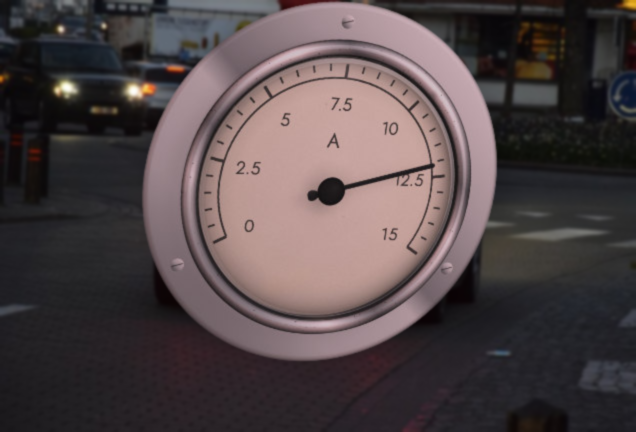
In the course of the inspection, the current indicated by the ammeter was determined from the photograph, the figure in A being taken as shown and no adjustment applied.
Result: 12 A
